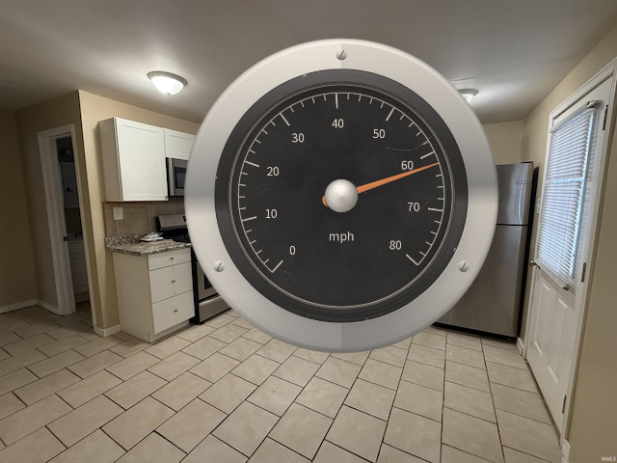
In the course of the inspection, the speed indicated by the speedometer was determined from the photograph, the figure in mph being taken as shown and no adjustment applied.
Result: 62 mph
